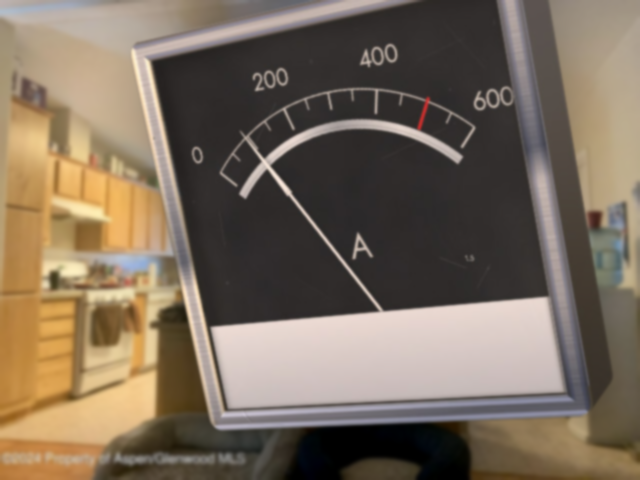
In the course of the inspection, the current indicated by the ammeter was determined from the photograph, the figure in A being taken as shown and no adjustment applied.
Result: 100 A
